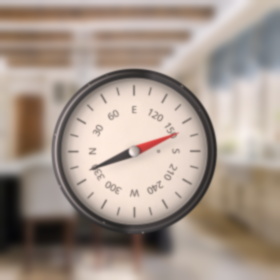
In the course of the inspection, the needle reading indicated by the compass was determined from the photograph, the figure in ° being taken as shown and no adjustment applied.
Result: 157.5 °
